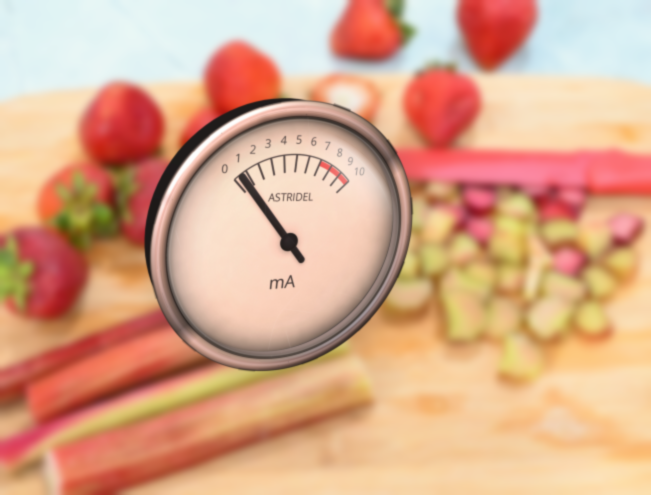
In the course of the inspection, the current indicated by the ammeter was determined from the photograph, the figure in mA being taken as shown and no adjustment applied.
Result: 0.5 mA
